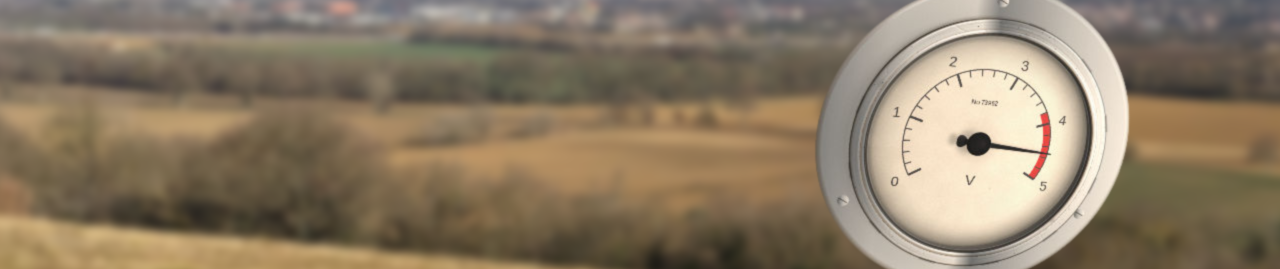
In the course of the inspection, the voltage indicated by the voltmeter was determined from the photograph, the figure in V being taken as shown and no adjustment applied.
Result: 4.5 V
